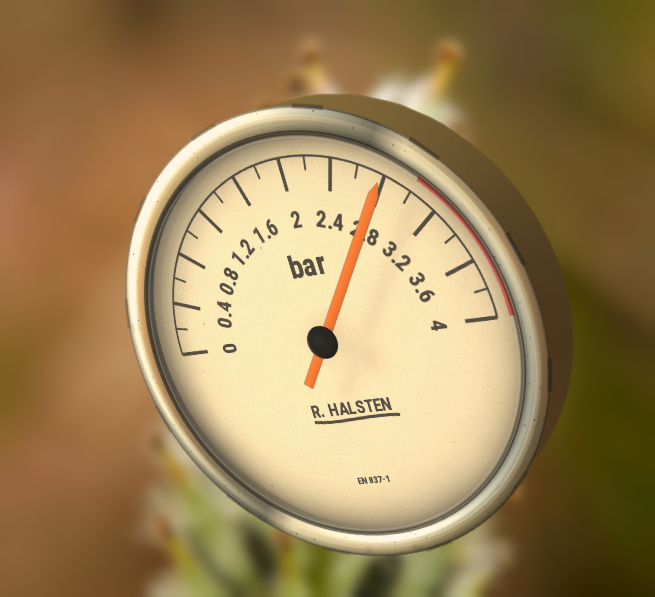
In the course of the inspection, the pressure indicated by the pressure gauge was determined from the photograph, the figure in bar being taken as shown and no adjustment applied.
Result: 2.8 bar
